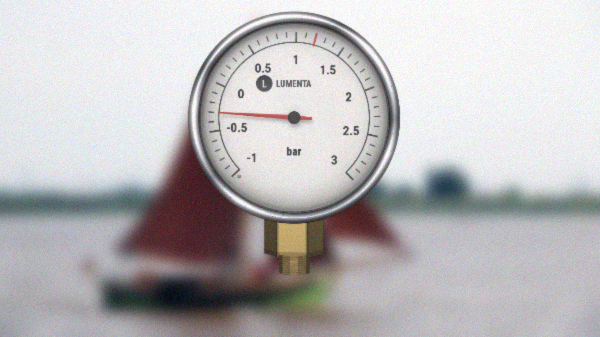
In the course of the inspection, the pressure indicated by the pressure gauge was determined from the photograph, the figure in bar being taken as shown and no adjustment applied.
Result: -0.3 bar
